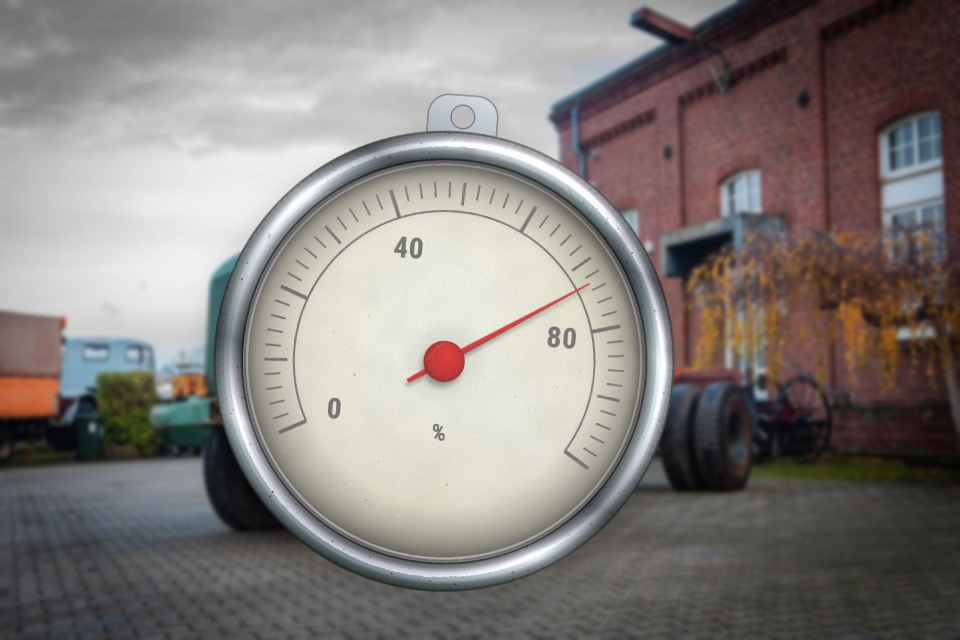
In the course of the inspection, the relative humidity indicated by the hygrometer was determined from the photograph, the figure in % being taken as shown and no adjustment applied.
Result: 73 %
